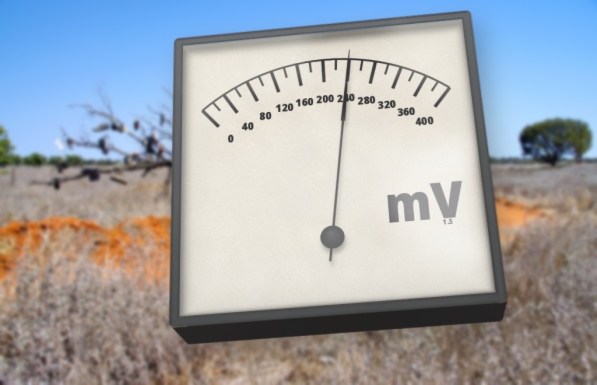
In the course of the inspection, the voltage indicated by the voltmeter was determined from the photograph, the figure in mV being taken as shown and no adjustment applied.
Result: 240 mV
